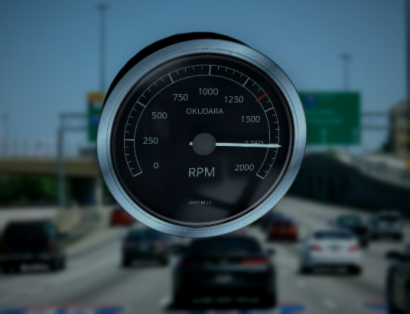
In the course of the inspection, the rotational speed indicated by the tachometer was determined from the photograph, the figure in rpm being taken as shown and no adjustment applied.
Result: 1750 rpm
